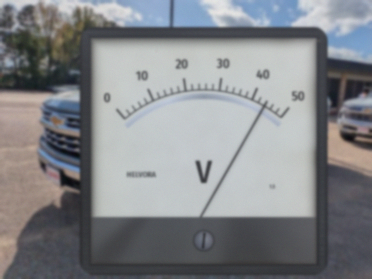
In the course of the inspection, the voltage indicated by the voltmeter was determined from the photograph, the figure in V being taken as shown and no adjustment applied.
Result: 44 V
